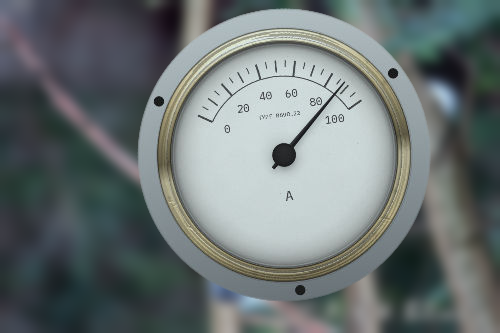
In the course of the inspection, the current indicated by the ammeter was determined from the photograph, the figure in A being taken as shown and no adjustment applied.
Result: 87.5 A
